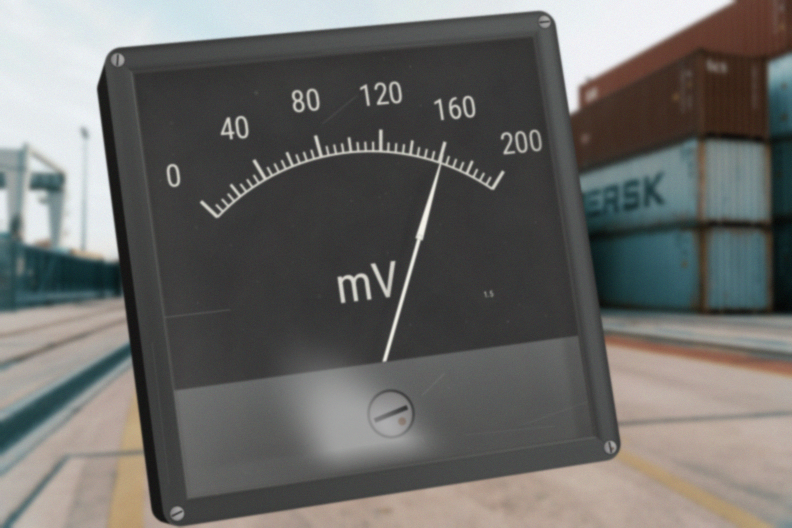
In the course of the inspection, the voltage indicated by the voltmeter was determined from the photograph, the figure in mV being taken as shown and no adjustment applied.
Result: 160 mV
